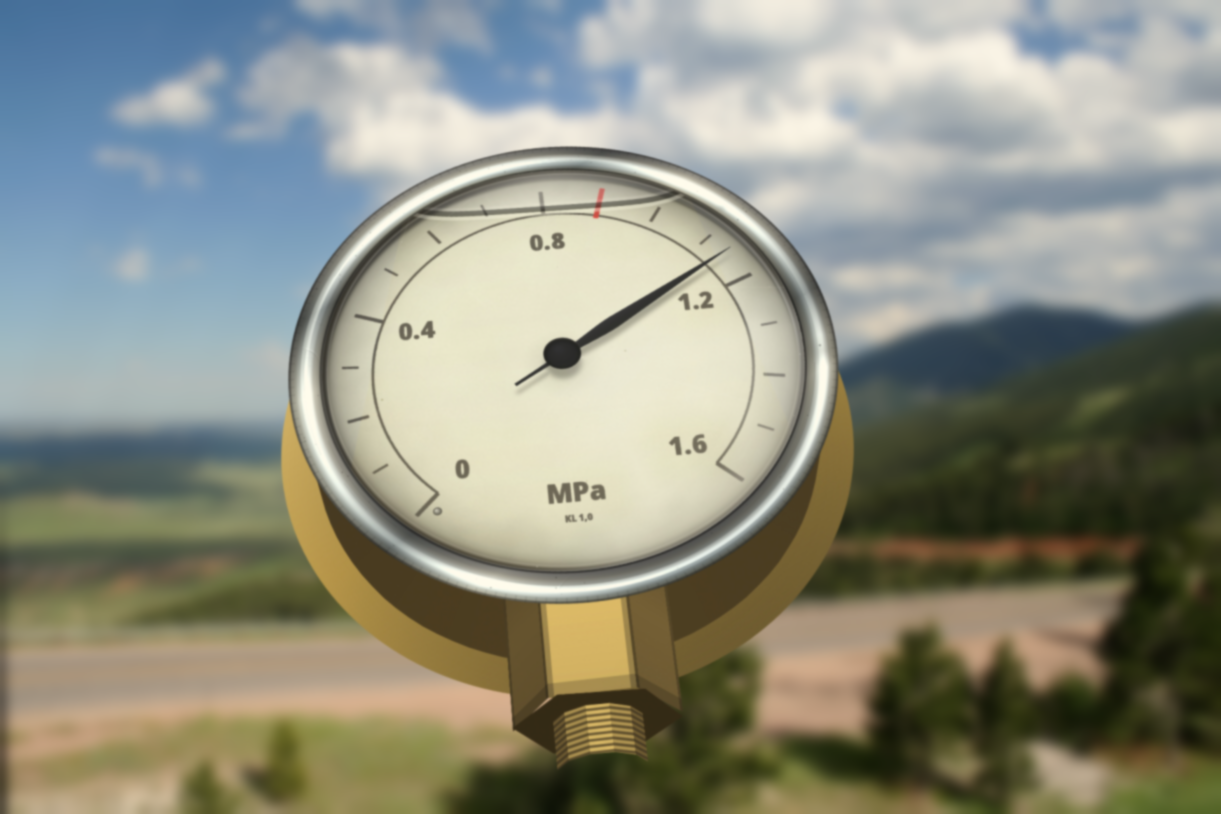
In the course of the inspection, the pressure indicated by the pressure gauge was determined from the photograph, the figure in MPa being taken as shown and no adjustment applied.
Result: 1.15 MPa
